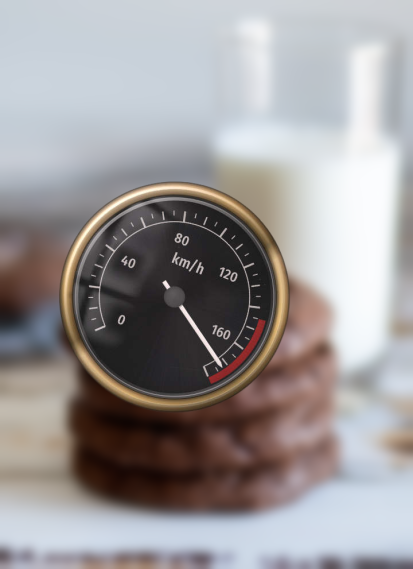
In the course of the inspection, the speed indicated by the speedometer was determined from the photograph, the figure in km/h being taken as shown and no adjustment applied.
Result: 172.5 km/h
